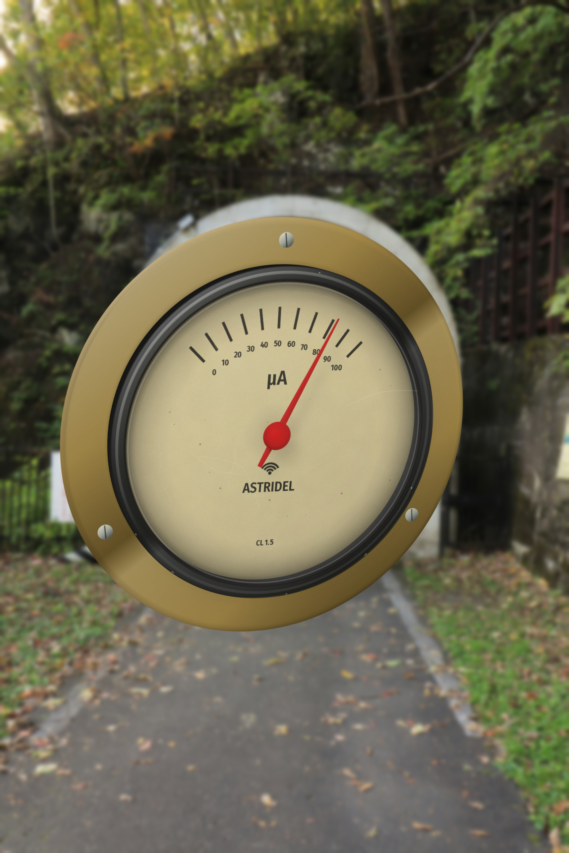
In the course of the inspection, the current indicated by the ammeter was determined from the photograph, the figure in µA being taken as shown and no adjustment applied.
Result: 80 µA
